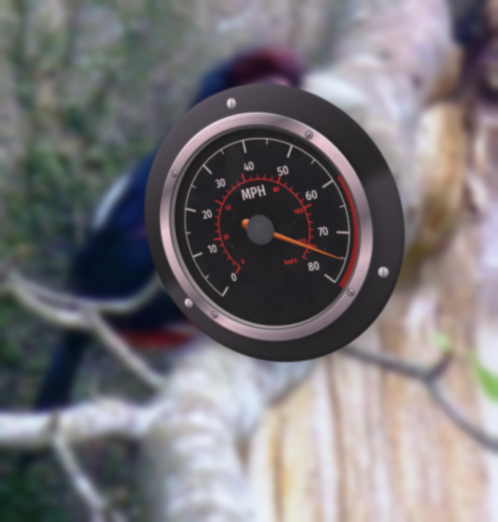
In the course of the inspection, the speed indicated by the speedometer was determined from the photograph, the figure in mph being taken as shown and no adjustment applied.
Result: 75 mph
